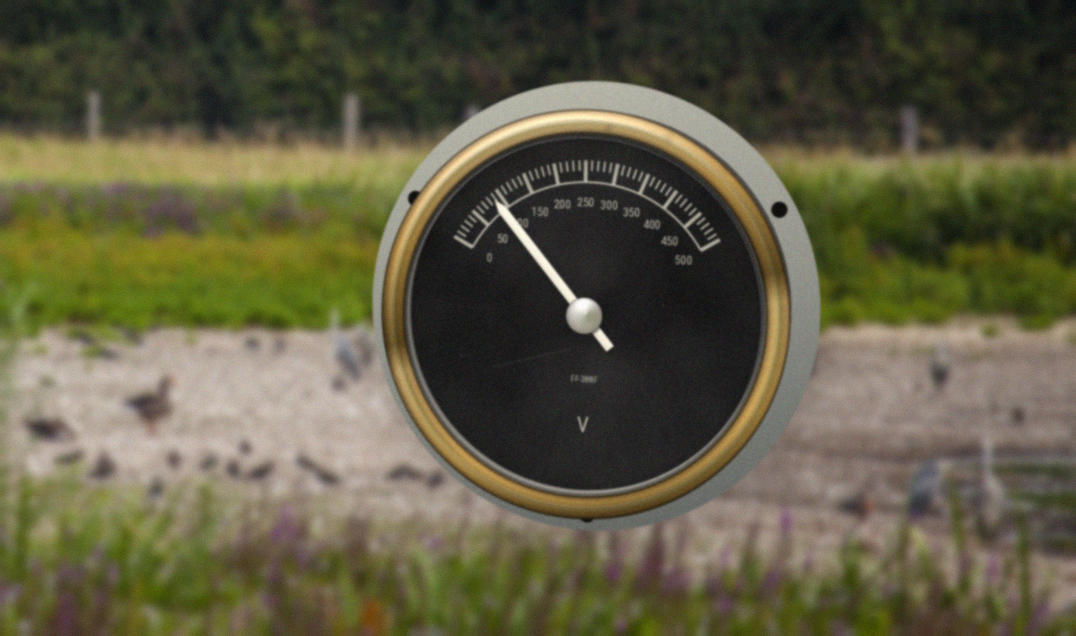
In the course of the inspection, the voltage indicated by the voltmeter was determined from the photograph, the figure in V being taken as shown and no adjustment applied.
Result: 90 V
